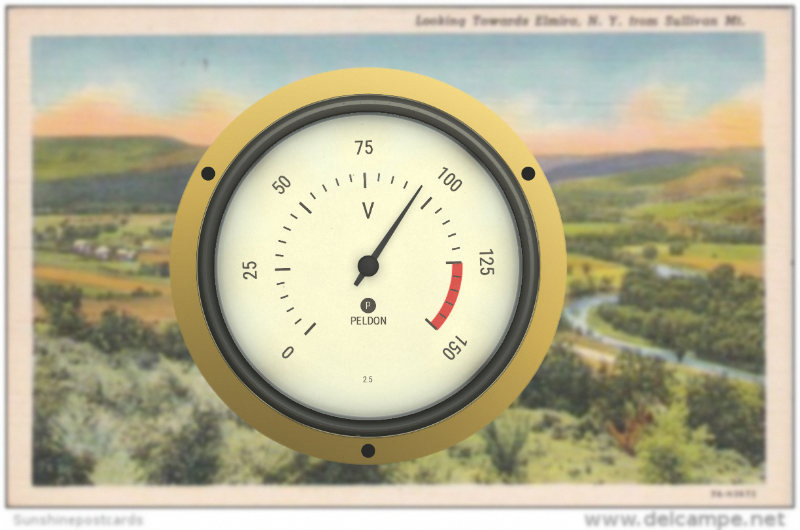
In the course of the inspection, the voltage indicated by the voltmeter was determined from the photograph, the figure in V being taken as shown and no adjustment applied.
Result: 95 V
